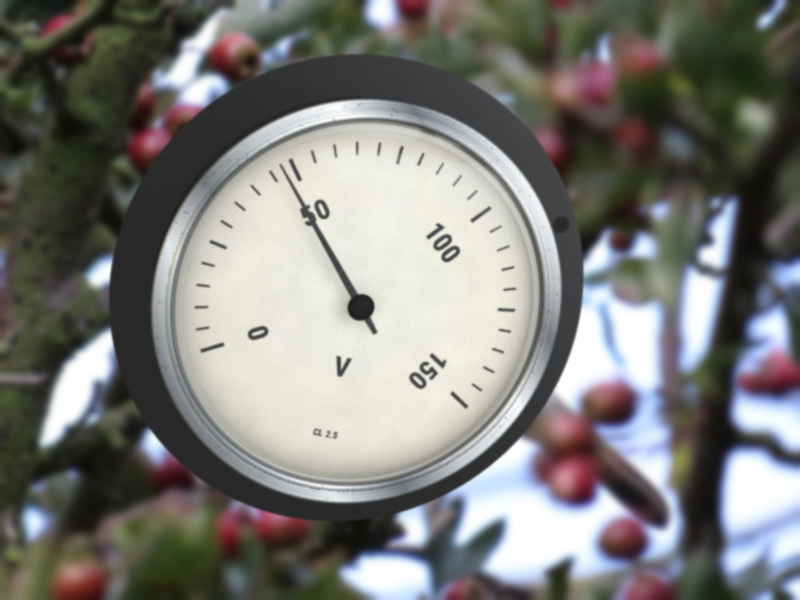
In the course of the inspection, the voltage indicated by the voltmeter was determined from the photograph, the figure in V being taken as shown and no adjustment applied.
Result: 47.5 V
